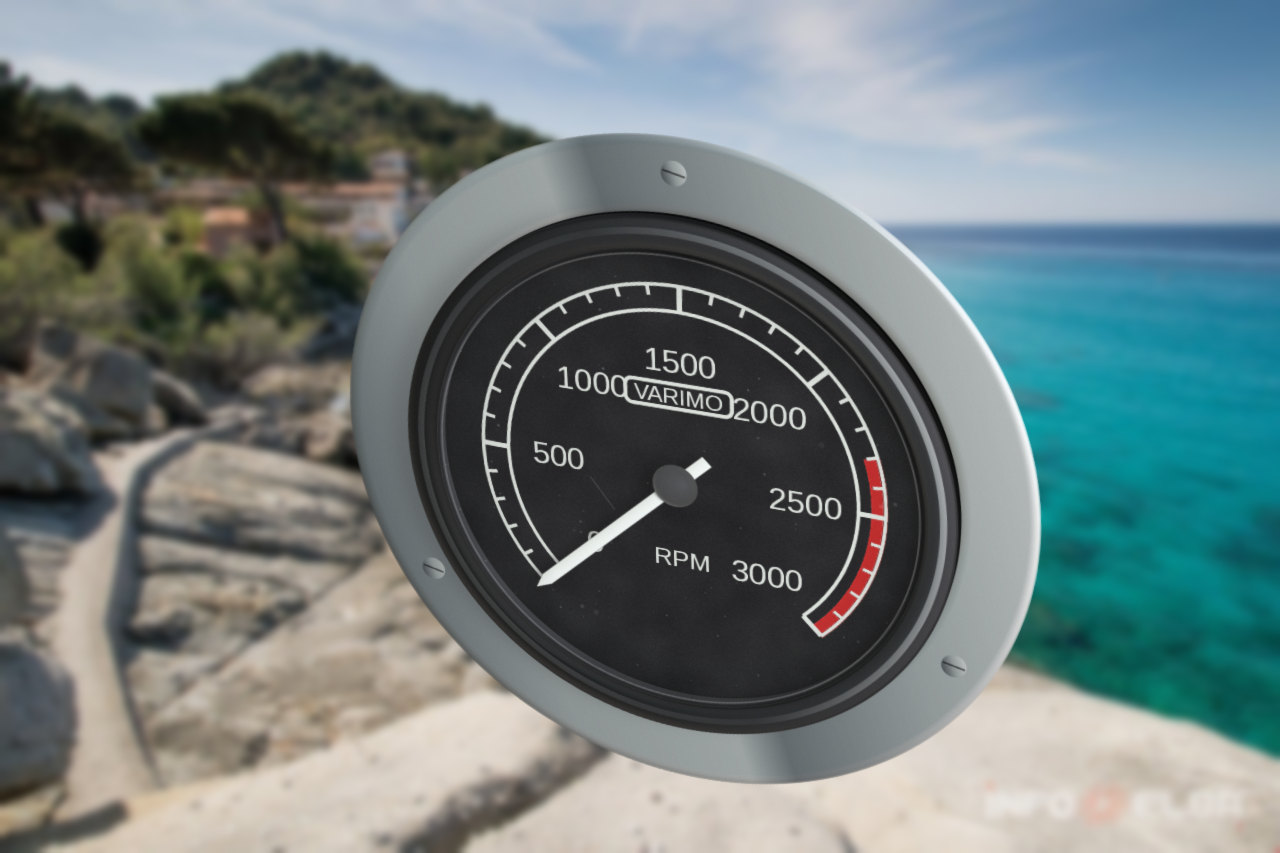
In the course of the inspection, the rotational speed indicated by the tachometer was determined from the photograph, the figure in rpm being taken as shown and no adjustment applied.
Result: 0 rpm
